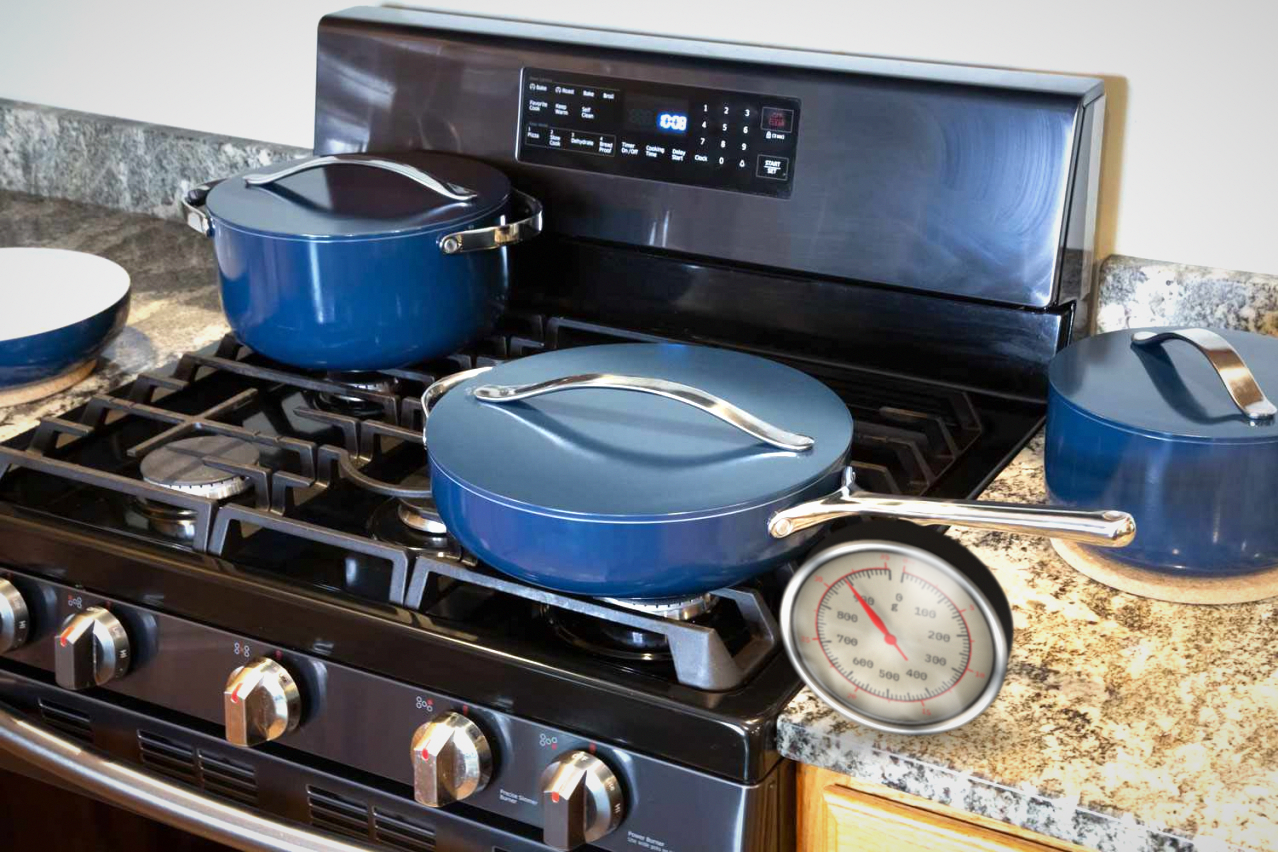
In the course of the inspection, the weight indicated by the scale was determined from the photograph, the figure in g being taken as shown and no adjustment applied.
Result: 900 g
